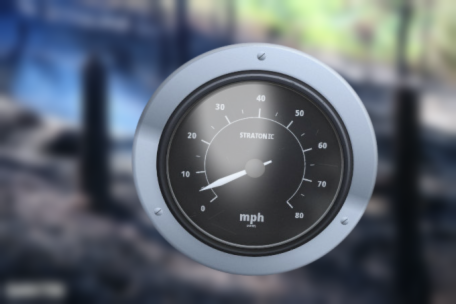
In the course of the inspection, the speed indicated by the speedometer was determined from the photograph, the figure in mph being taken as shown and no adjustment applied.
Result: 5 mph
